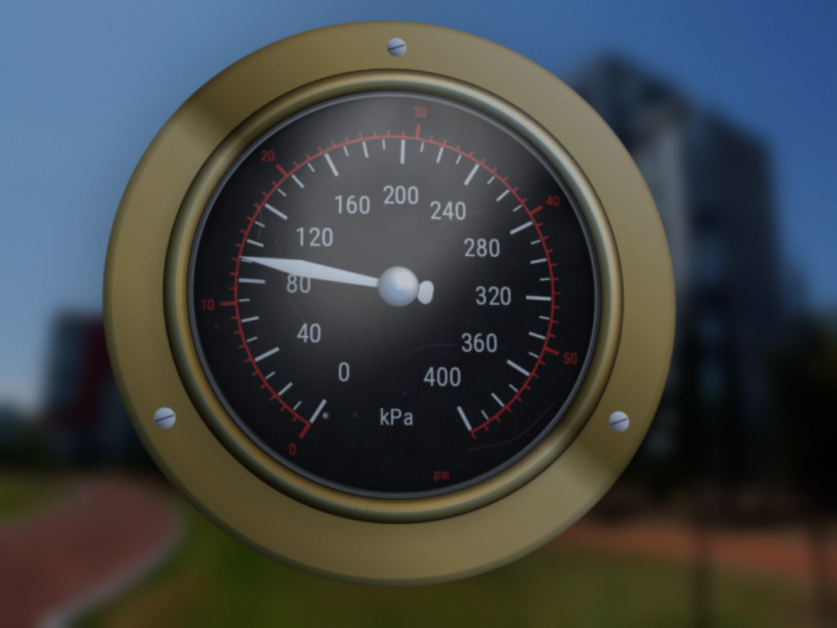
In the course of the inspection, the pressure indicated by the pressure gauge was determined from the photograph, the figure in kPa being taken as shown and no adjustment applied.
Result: 90 kPa
